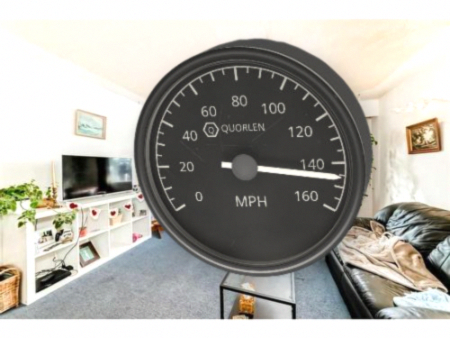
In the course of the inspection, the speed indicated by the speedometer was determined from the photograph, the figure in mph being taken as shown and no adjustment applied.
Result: 145 mph
